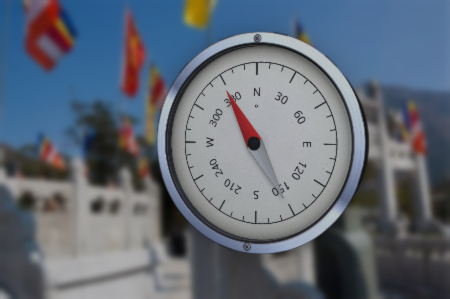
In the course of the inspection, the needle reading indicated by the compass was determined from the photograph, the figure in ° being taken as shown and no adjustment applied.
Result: 330 °
